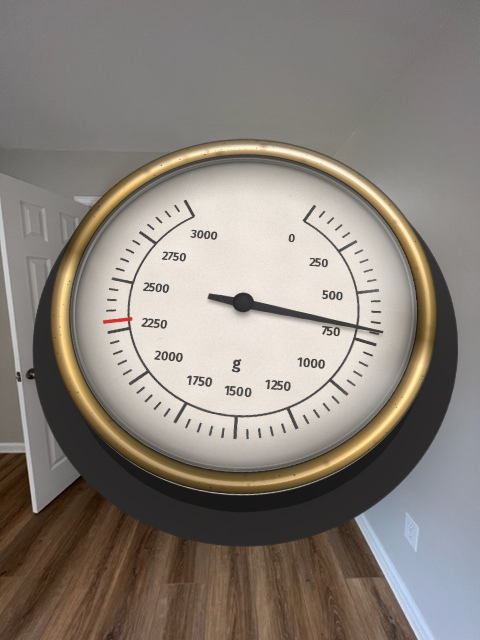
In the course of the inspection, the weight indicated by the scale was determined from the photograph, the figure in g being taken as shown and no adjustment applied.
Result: 700 g
